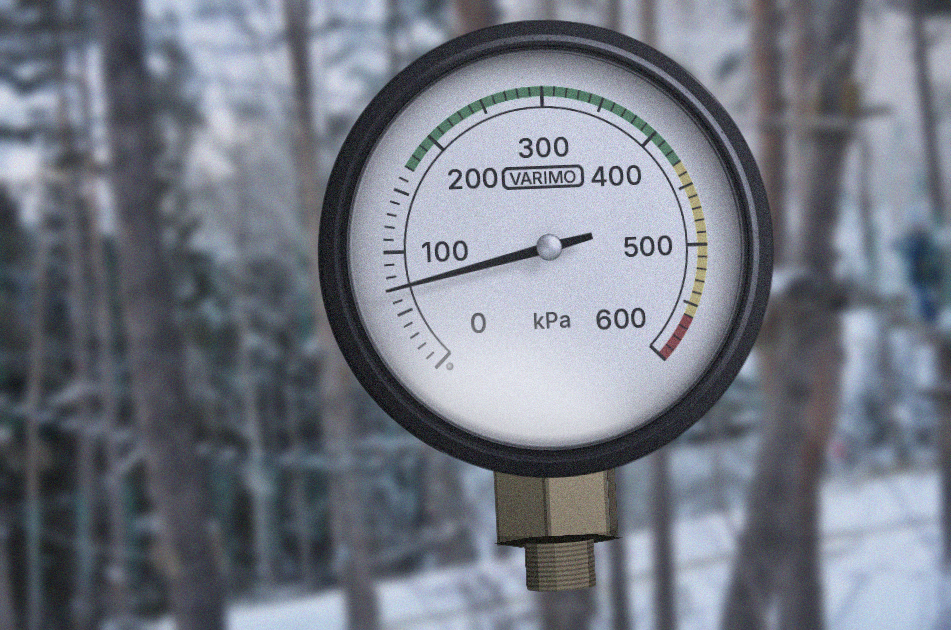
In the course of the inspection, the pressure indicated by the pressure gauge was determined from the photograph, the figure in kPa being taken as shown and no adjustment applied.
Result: 70 kPa
